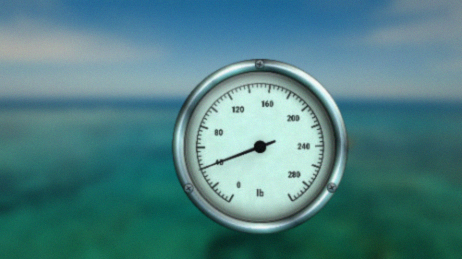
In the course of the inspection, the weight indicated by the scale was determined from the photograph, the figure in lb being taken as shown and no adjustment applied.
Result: 40 lb
